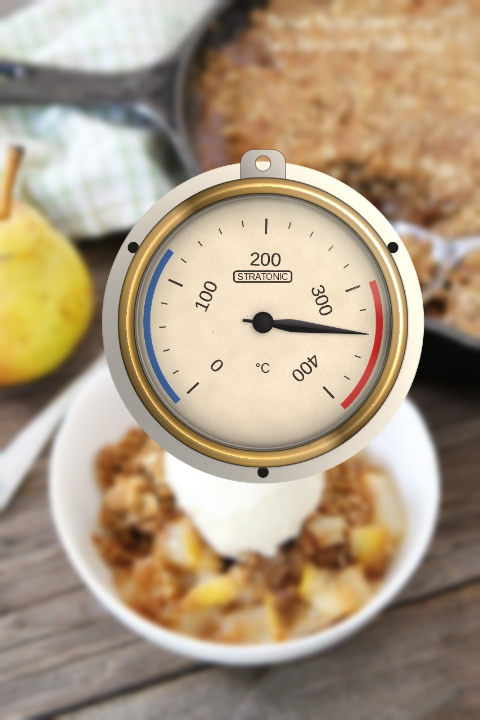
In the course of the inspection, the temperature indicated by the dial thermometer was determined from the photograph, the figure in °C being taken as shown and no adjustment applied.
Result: 340 °C
